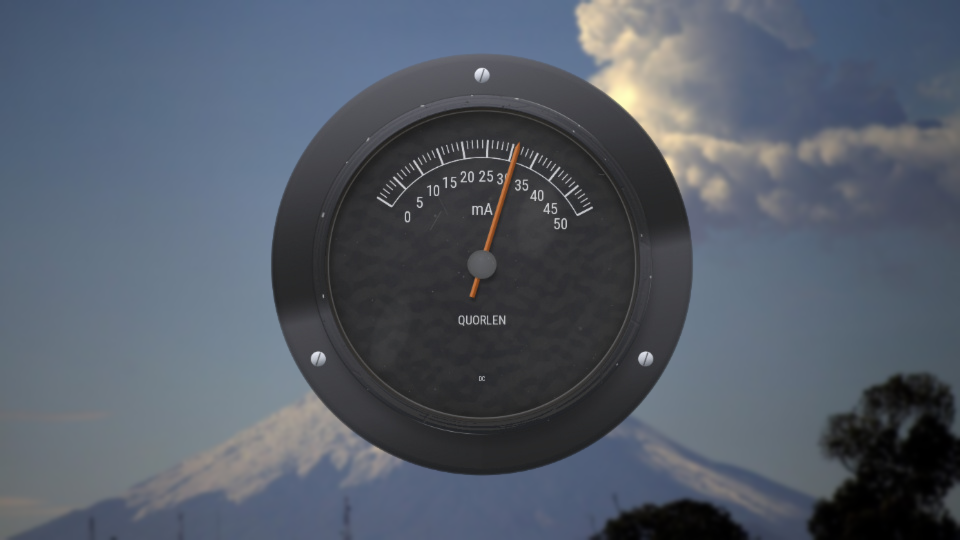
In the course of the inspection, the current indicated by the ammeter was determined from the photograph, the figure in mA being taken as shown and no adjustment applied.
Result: 31 mA
